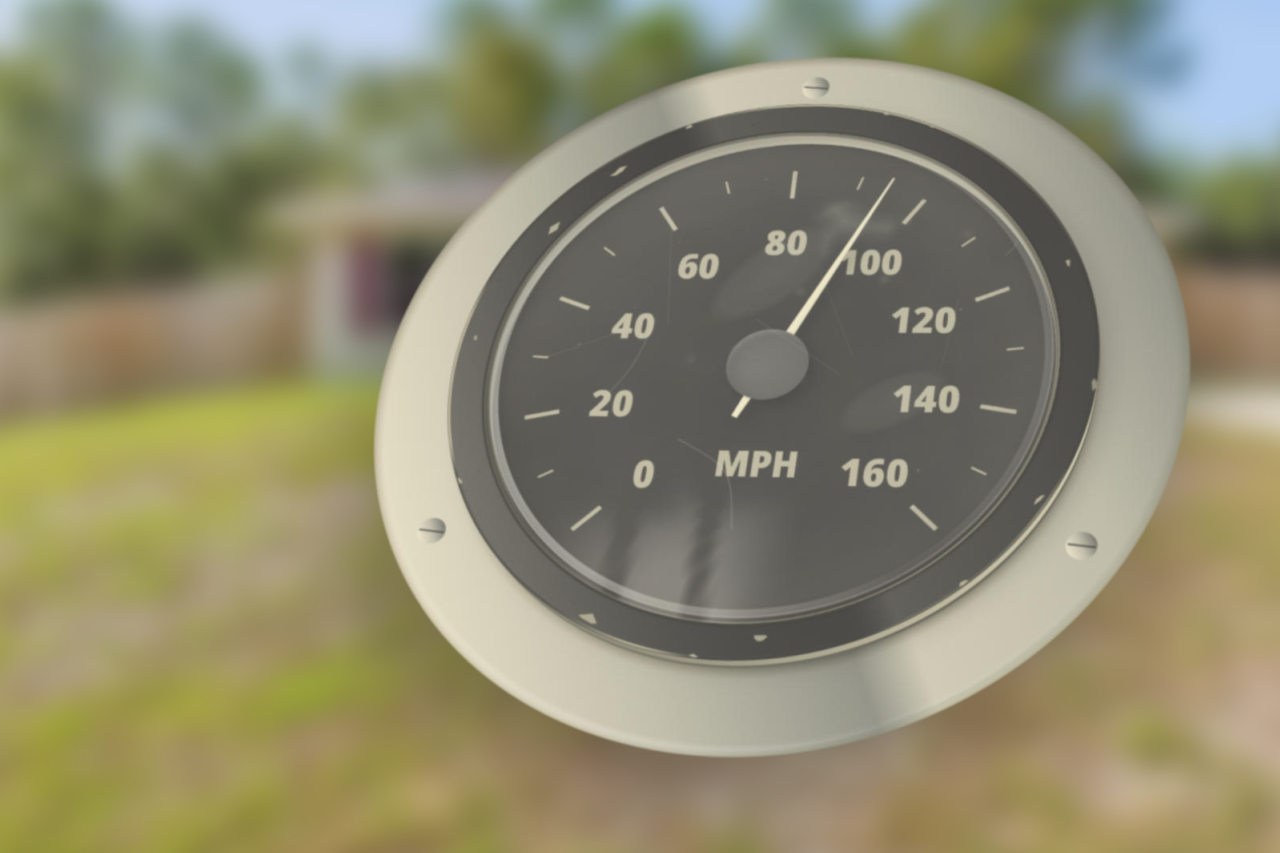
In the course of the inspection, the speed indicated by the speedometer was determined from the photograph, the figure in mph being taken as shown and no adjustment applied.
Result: 95 mph
